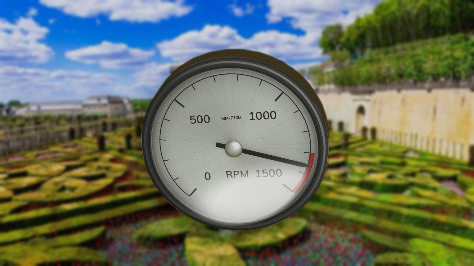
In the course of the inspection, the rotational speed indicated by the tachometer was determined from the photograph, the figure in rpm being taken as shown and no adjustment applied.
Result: 1350 rpm
